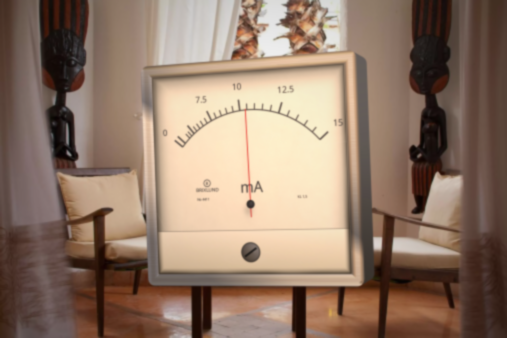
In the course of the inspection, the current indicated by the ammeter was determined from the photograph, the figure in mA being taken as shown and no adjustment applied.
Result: 10.5 mA
